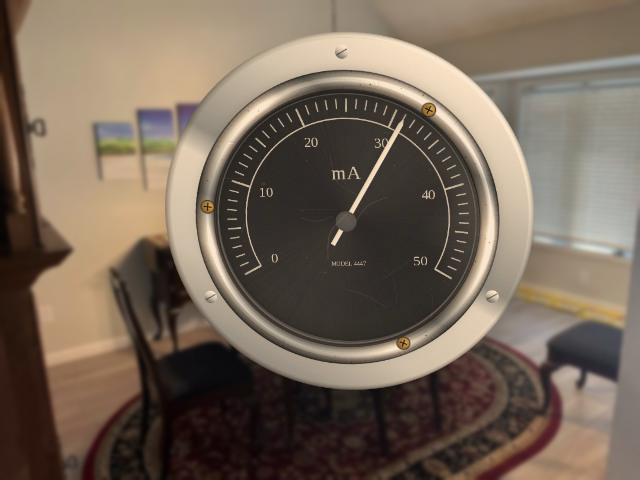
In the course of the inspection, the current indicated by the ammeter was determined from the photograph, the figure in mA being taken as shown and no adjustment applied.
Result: 31 mA
